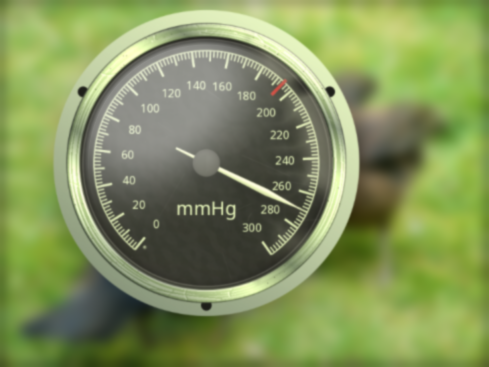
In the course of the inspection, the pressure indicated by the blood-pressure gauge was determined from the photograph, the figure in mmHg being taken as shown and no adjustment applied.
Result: 270 mmHg
